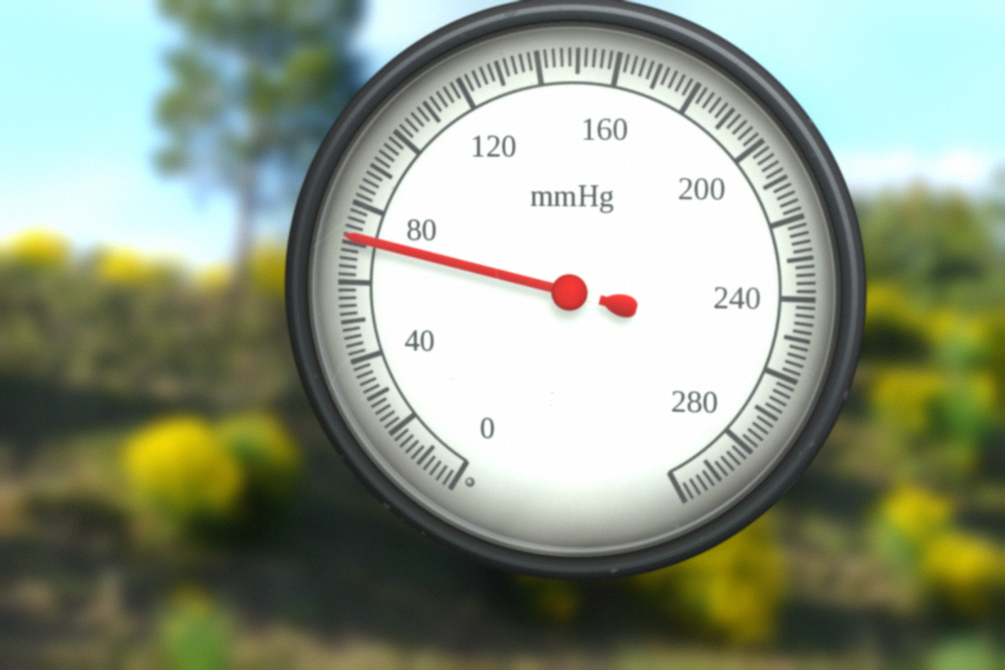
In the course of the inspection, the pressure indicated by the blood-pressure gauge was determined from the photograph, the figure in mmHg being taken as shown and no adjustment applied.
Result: 72 mmHg
